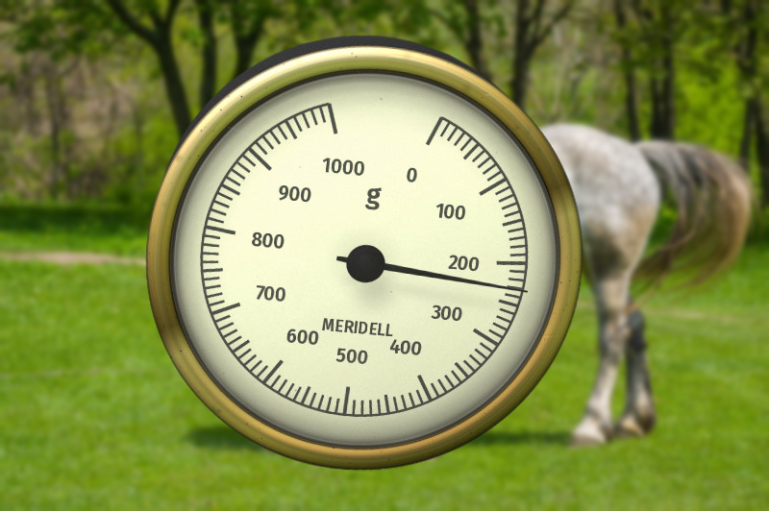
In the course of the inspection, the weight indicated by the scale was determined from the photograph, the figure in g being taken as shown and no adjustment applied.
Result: 230 g
